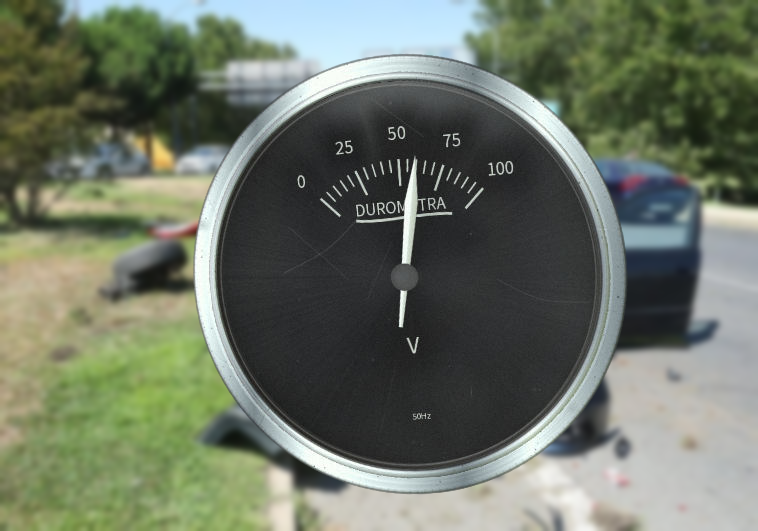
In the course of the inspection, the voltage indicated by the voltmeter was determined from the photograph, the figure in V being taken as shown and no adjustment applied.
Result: 60 V
